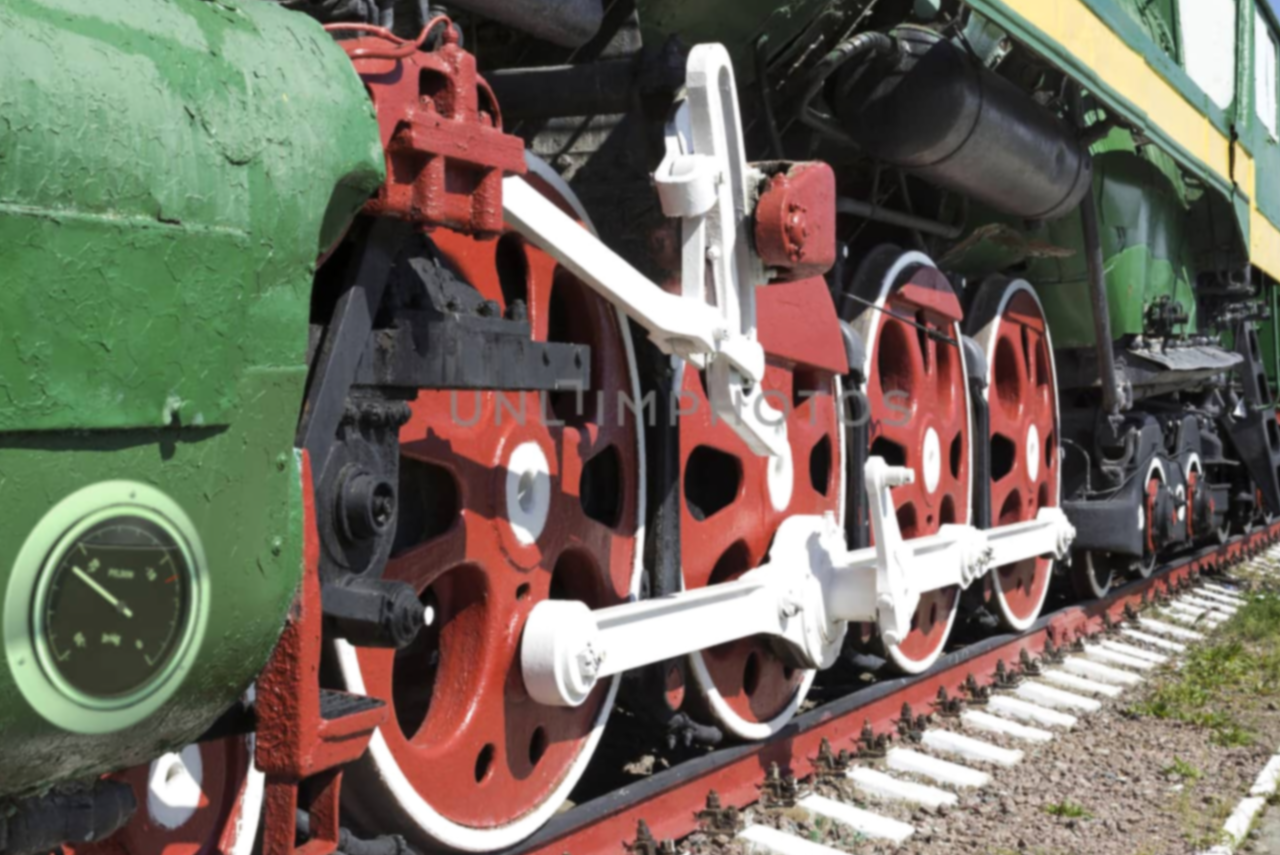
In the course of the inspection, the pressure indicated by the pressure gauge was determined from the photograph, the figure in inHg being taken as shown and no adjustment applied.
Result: -22 inHg
